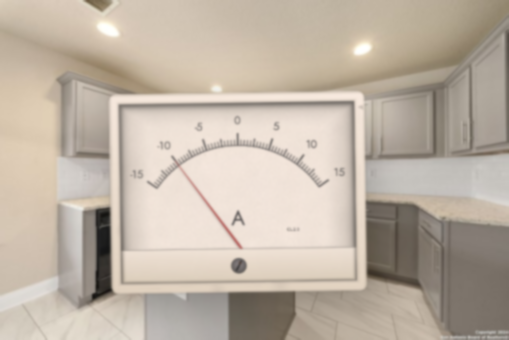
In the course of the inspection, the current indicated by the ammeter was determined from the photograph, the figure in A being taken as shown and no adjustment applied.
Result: -10 A
